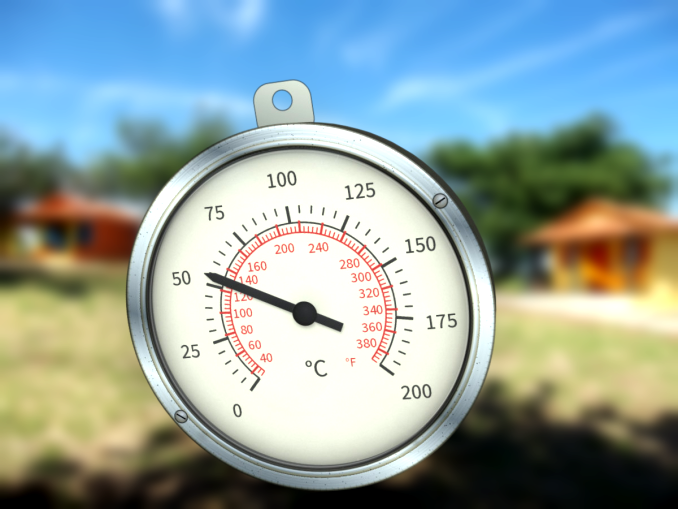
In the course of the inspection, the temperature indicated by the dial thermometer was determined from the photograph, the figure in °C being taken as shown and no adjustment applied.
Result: 55 °C
